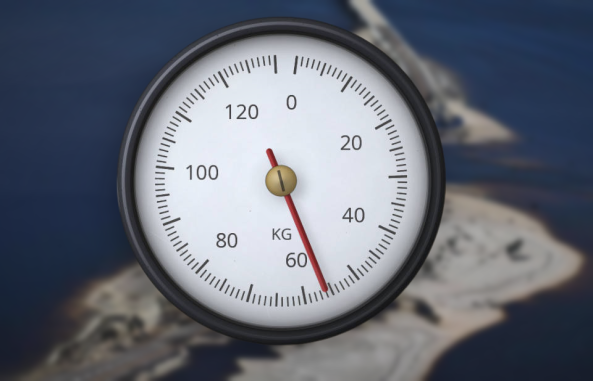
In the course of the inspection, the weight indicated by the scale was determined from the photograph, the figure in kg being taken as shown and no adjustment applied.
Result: 56 kg
